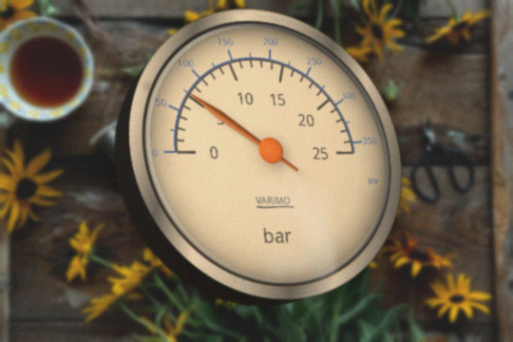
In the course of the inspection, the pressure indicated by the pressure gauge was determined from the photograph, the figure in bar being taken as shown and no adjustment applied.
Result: 5 bar
